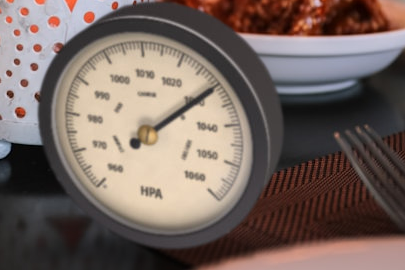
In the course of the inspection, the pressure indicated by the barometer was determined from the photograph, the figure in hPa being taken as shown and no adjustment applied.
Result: 1030 hPa
